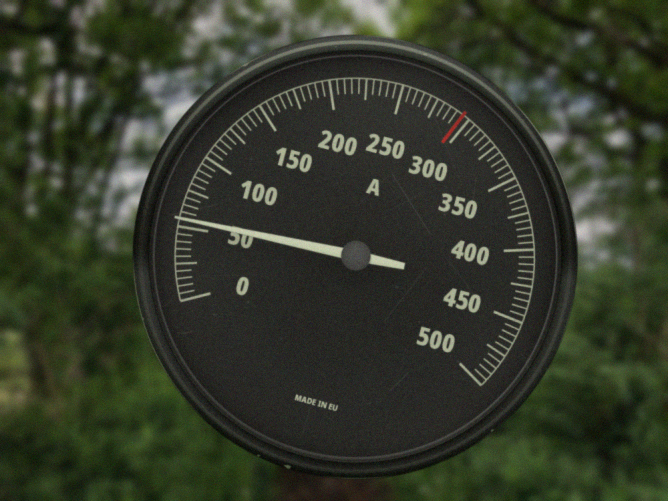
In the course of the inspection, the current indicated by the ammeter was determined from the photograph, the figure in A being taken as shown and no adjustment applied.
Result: 55 A
